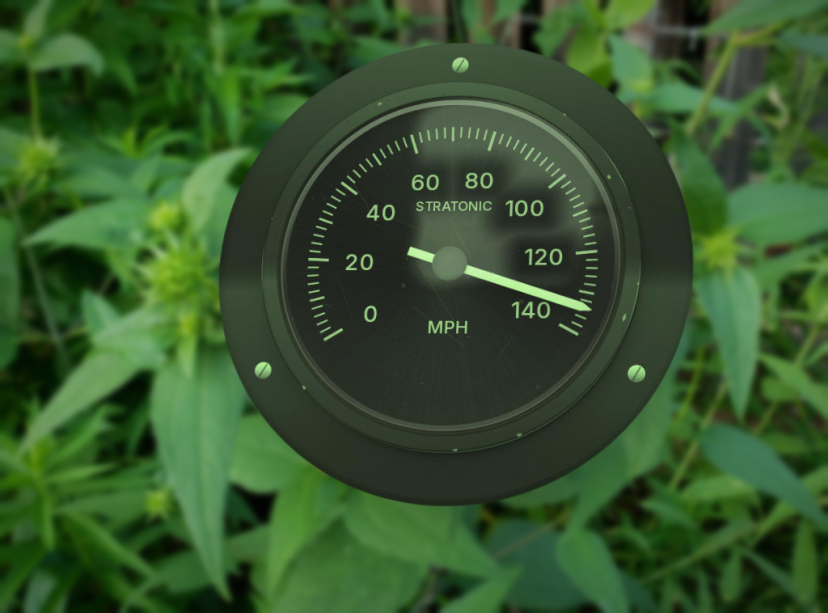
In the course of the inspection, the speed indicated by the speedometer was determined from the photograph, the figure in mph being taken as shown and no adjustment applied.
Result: 134 mph
